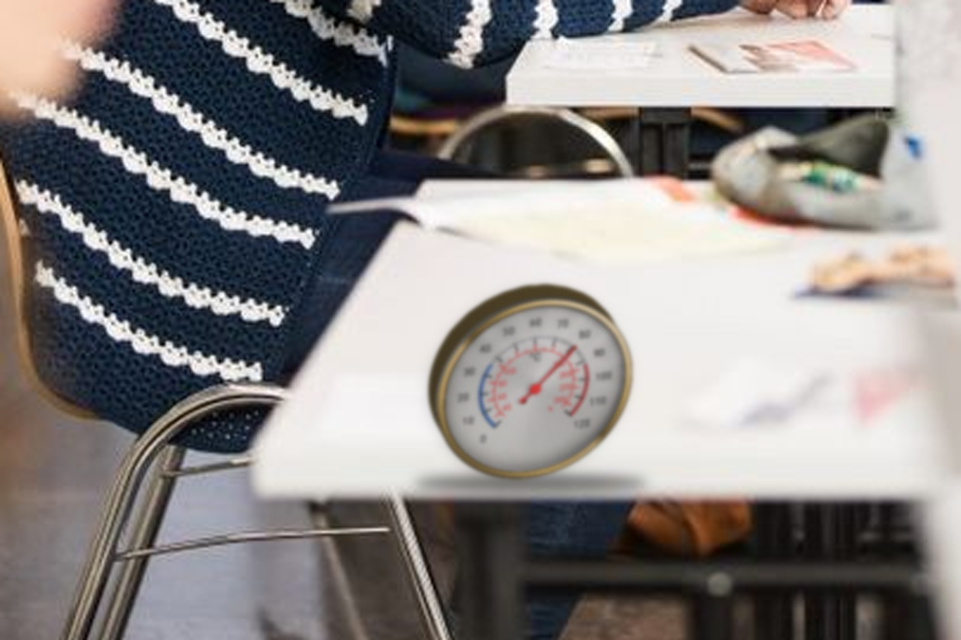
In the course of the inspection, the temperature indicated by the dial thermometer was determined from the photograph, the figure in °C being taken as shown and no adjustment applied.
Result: 80 °C
